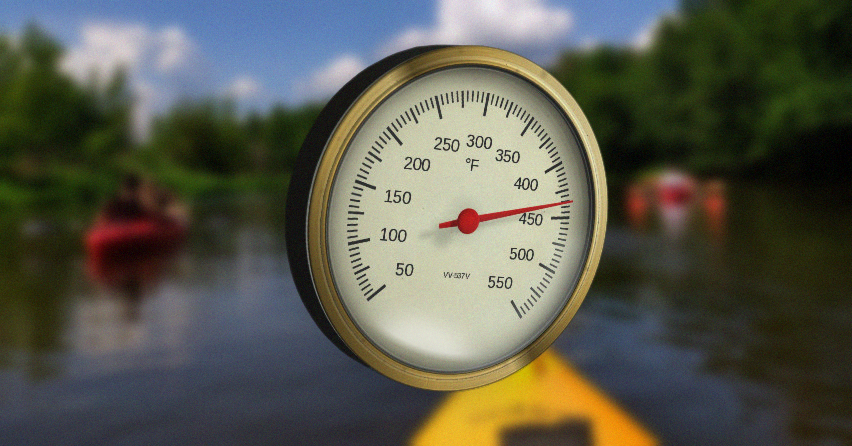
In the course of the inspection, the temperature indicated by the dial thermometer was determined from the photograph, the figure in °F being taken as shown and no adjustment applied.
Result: 435 °F
